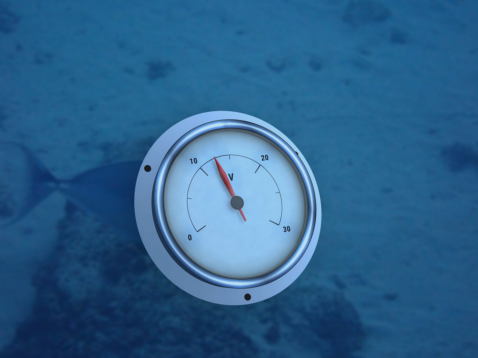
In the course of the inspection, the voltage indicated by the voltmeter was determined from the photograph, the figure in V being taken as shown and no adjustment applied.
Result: 12.5 V
